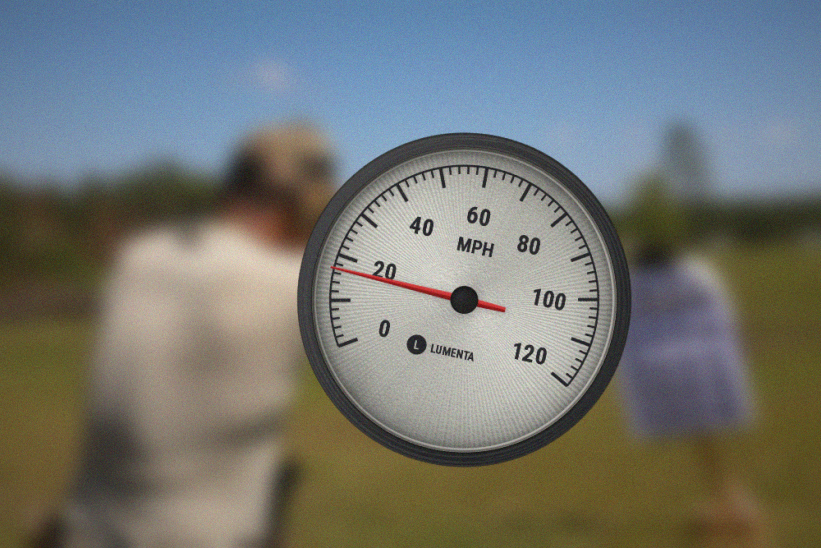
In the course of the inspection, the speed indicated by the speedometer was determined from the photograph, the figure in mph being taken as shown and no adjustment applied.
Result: 17 mph
